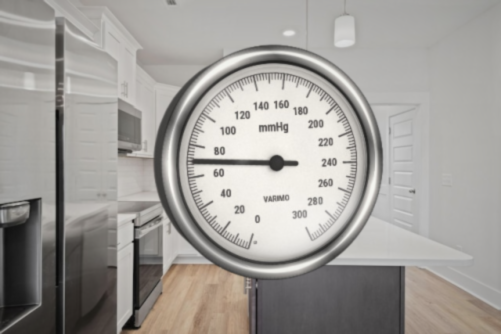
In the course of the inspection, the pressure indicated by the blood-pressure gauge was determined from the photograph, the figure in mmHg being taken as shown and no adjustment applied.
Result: 70 mmHg
